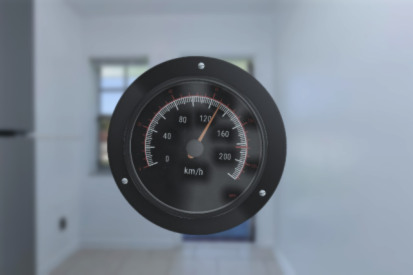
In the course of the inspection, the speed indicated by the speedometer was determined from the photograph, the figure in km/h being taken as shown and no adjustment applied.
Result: 130 km/h
